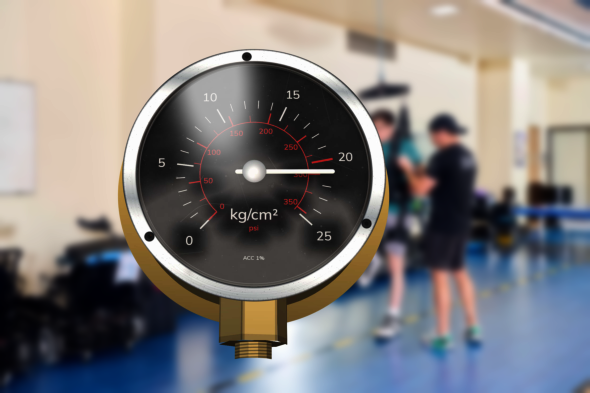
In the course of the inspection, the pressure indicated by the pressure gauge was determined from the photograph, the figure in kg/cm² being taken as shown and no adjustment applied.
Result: 21 kg/cm²
